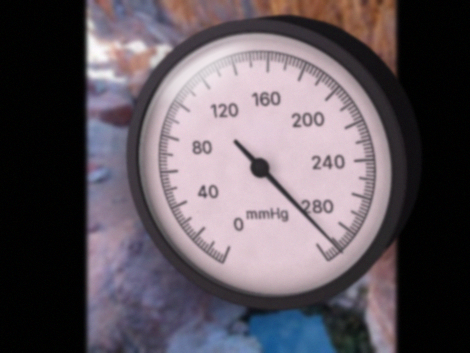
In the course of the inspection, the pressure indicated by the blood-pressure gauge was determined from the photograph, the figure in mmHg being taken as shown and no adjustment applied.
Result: 290 mmHg
